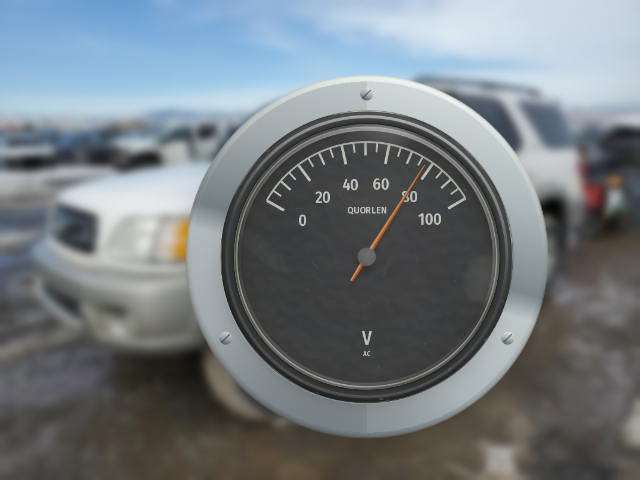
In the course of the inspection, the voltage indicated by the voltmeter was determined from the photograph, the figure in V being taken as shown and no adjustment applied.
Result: 77.5 V
